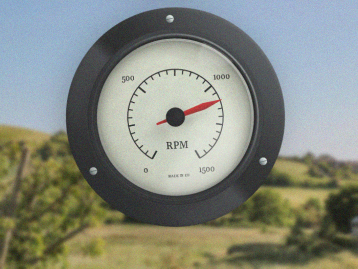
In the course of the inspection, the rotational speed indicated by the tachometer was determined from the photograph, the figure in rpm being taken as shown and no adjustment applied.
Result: 1100 rpm
